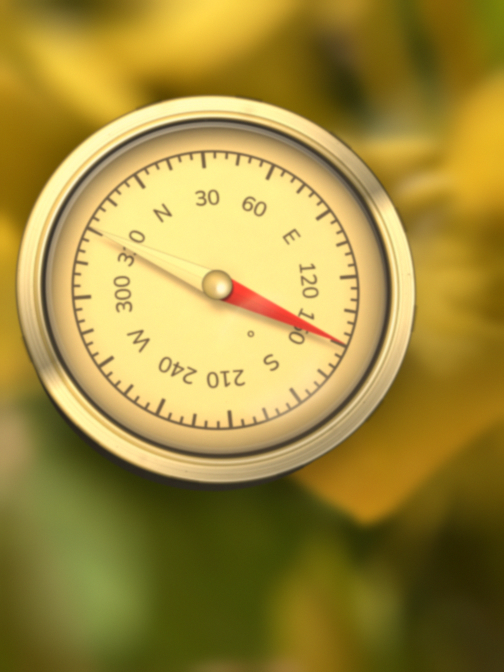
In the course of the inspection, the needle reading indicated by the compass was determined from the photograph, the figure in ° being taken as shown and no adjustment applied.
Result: 150 °
